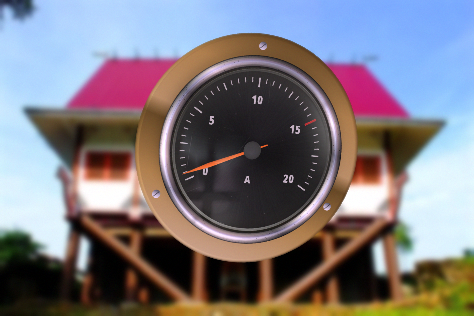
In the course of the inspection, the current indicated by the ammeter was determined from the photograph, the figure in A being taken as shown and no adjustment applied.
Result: 0.5 A
